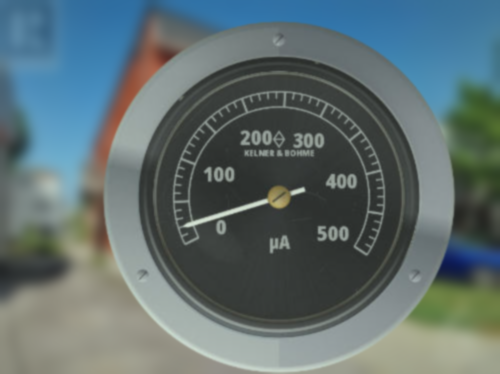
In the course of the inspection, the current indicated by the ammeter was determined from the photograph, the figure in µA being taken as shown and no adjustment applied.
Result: 20 µA
